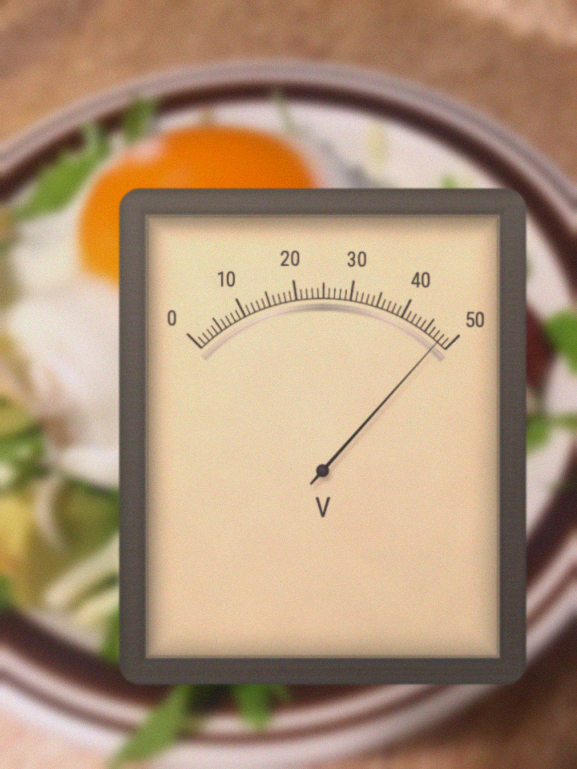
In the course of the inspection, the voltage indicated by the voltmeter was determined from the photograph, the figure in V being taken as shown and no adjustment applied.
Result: 48 V
